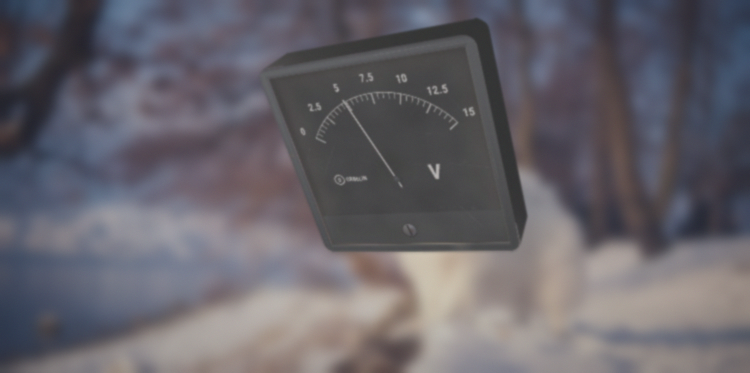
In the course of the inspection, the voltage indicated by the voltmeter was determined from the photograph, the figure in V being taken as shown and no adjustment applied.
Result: 5 V
